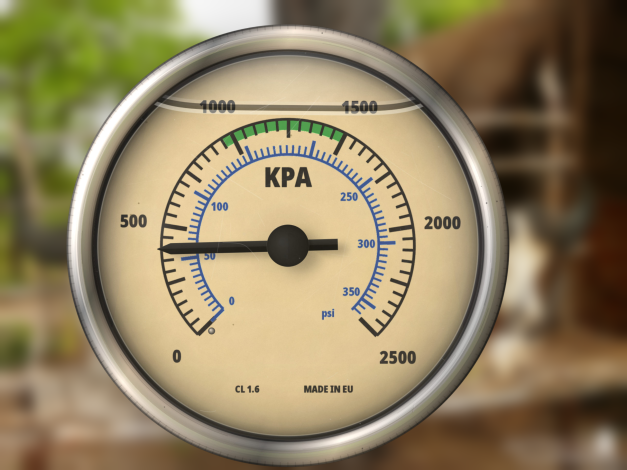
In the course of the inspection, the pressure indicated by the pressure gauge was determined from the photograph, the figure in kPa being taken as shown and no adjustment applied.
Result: 400 kPa
